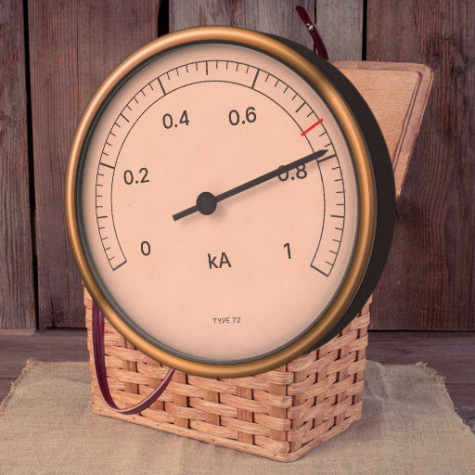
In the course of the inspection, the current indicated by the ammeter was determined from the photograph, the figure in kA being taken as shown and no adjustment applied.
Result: 0.79 kA
